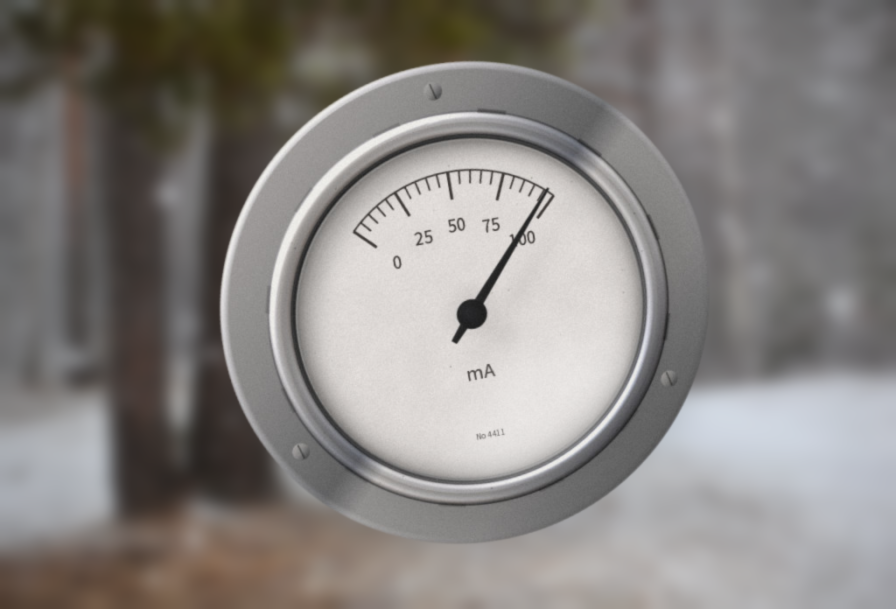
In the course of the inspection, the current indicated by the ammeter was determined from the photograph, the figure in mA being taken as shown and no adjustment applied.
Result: 95 mA
